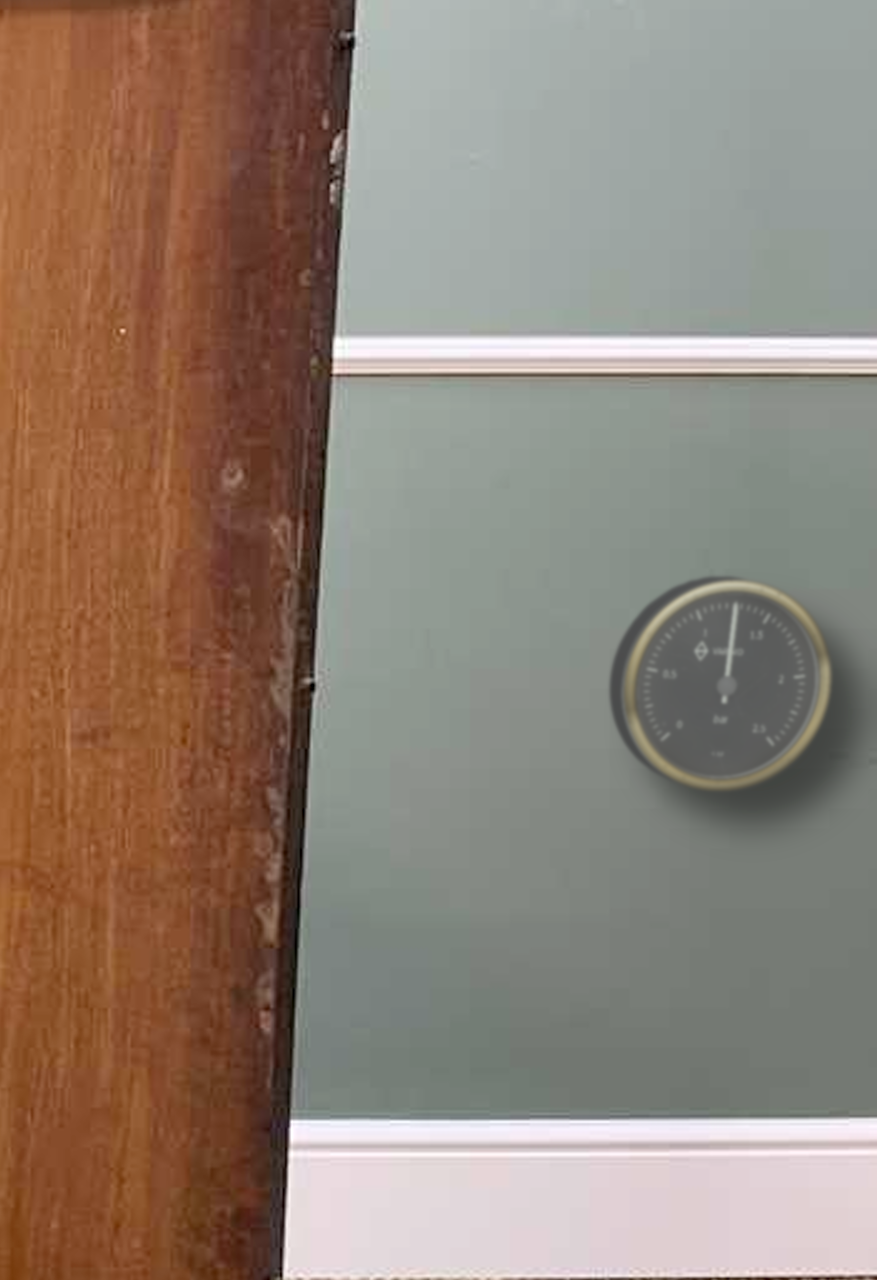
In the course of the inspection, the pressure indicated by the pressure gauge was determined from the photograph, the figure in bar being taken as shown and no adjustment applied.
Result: 1.25 bar
